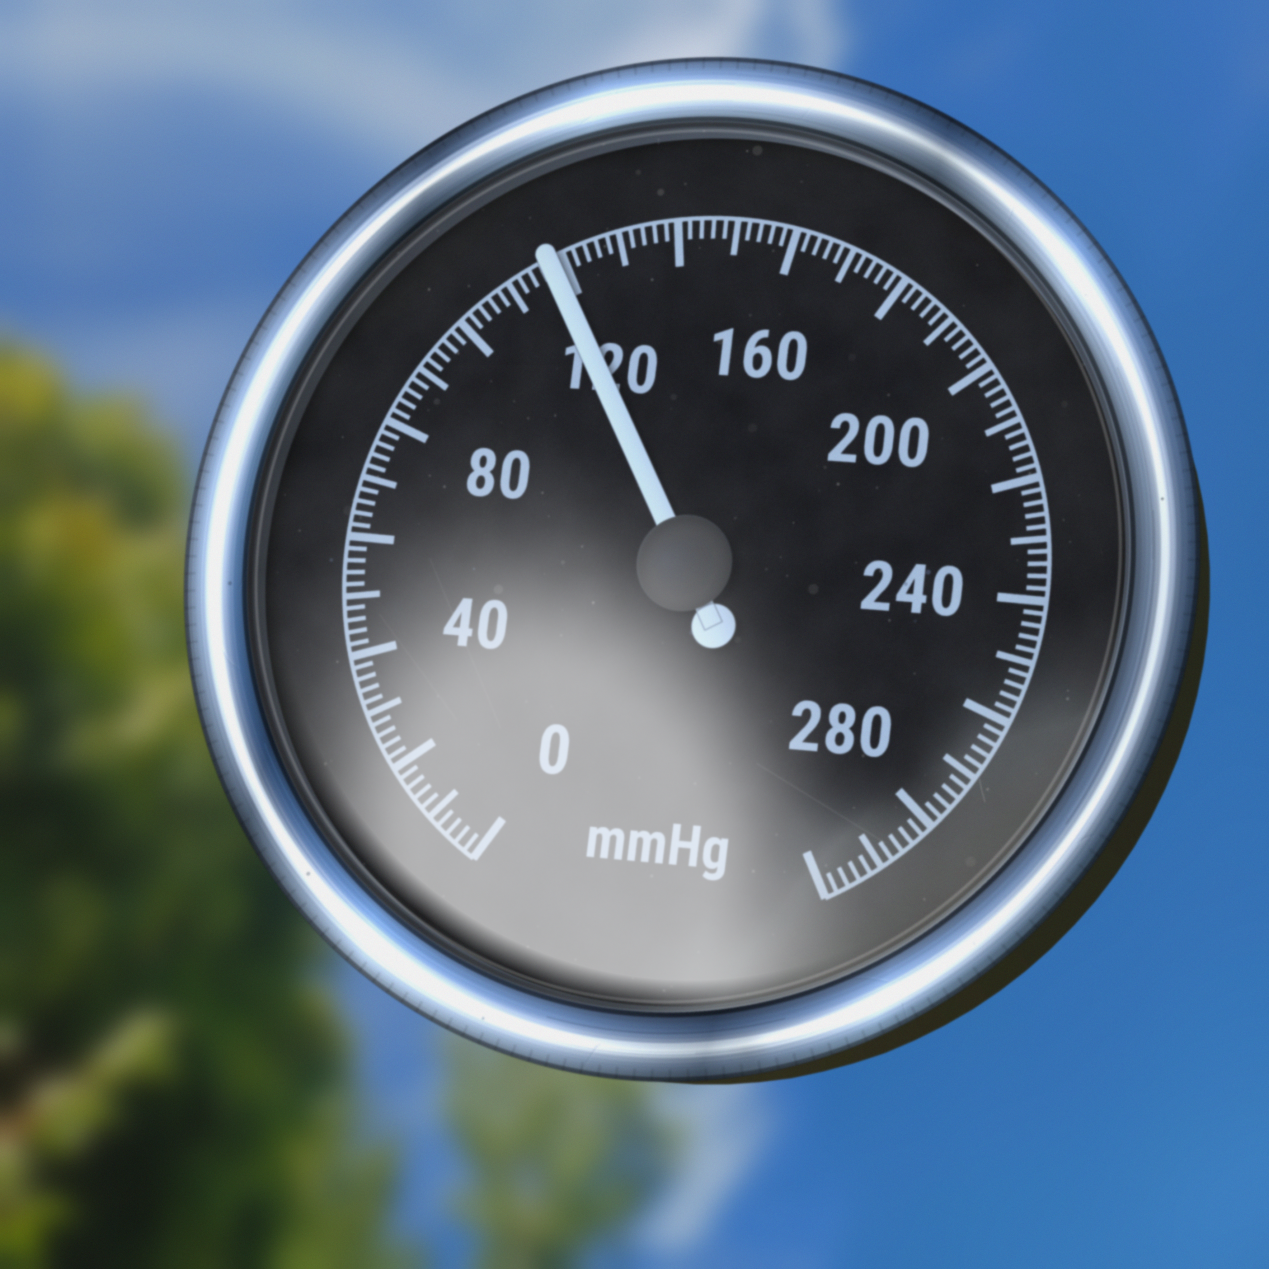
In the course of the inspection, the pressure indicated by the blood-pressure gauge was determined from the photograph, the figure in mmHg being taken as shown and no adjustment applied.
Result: 118 mmHg
